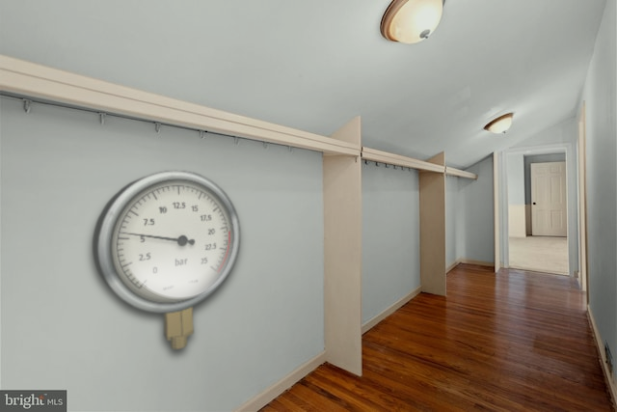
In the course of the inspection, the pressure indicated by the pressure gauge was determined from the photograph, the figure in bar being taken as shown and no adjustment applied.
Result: 5.5 bar
